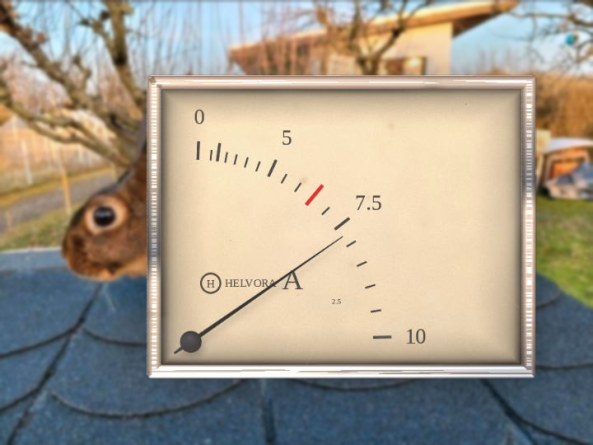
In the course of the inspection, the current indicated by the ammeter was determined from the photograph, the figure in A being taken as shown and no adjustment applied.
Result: 7.75 A
